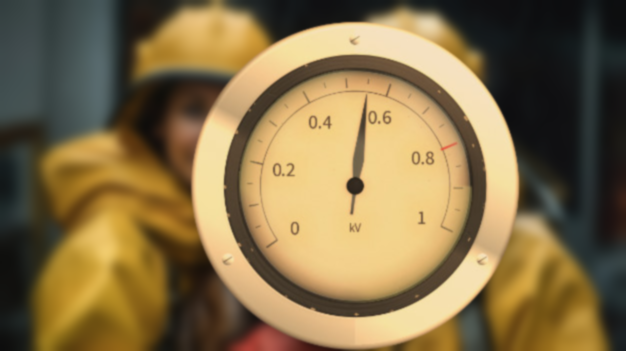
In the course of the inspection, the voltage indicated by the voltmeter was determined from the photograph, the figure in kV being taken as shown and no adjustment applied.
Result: 0.55 kV
